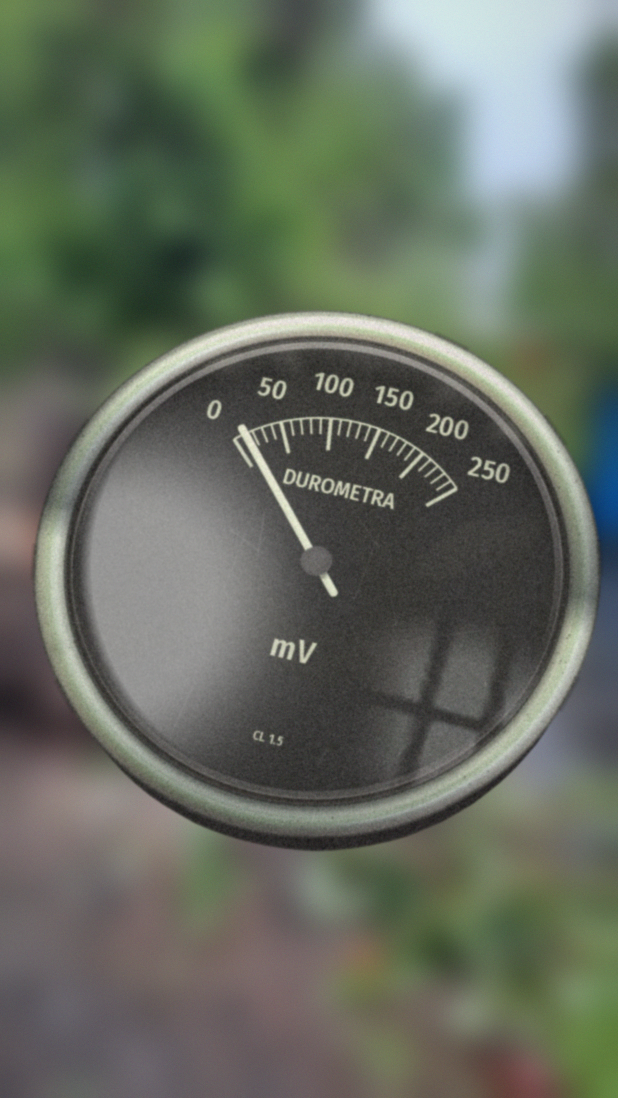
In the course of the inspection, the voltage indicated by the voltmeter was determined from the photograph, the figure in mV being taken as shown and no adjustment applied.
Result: 10 mV
